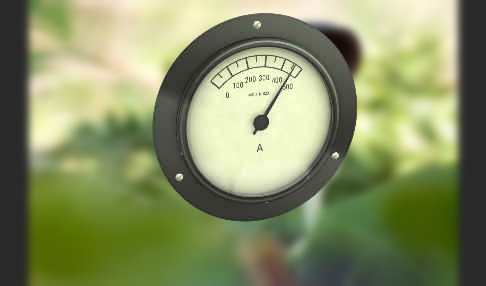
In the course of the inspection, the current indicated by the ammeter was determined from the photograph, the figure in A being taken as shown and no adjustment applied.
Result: 450 A
